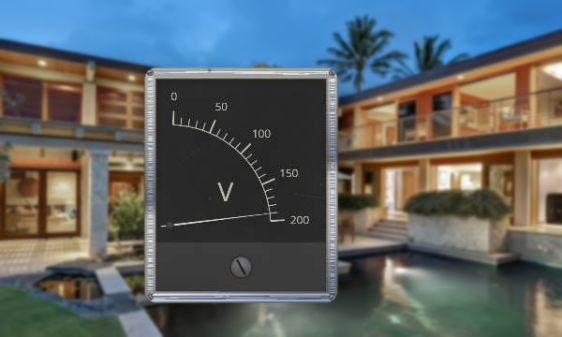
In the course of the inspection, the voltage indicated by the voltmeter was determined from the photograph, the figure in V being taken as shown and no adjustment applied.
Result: 190 V
